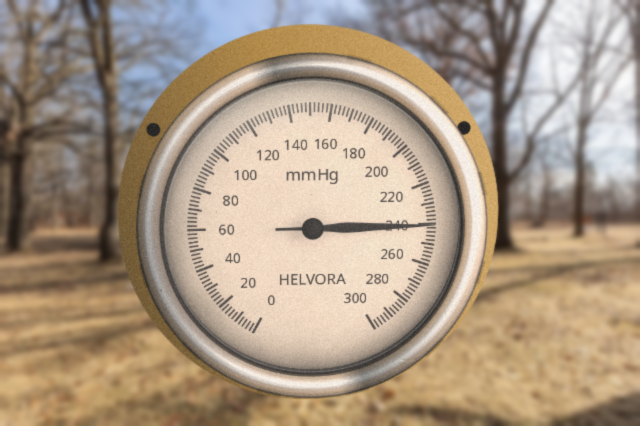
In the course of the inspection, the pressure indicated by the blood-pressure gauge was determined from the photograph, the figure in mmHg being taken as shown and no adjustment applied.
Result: 240 mmHg
